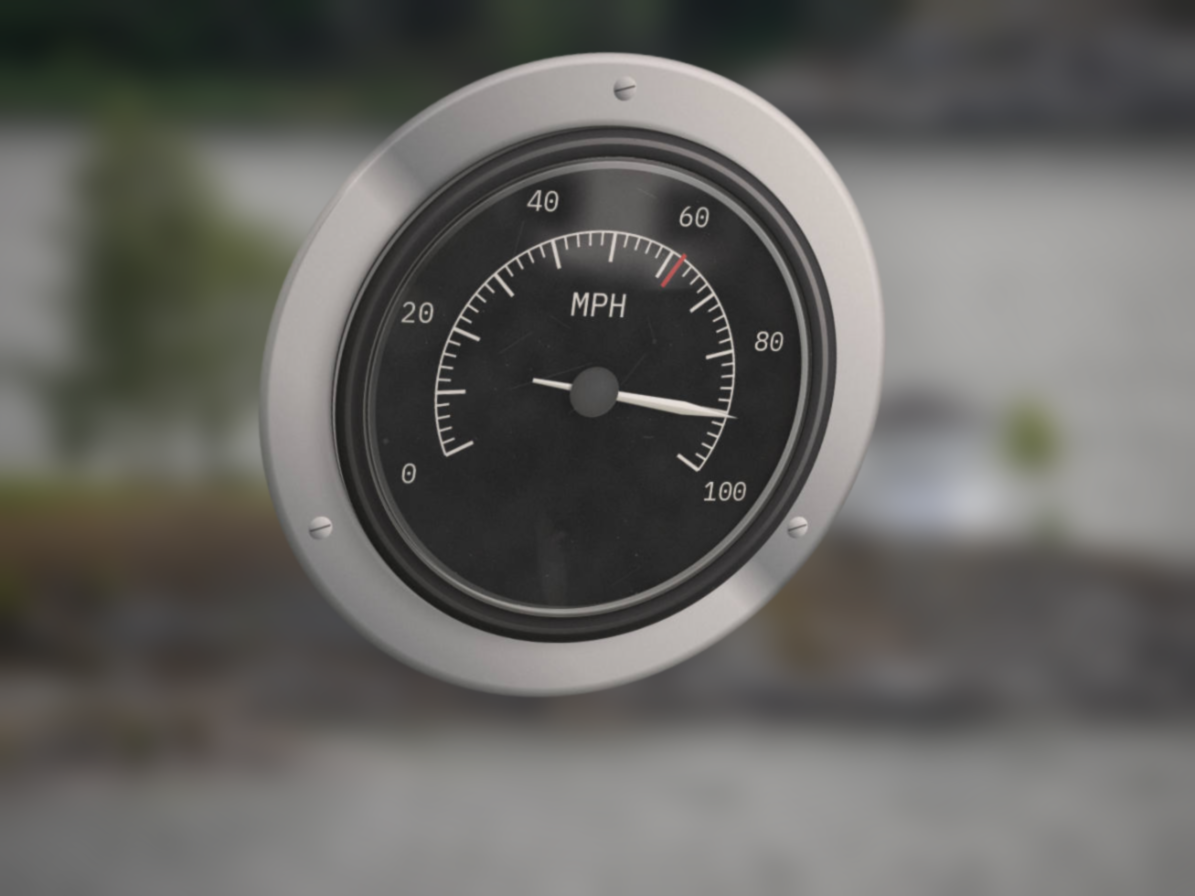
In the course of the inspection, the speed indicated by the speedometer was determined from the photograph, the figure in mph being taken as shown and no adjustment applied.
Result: 90 mph
